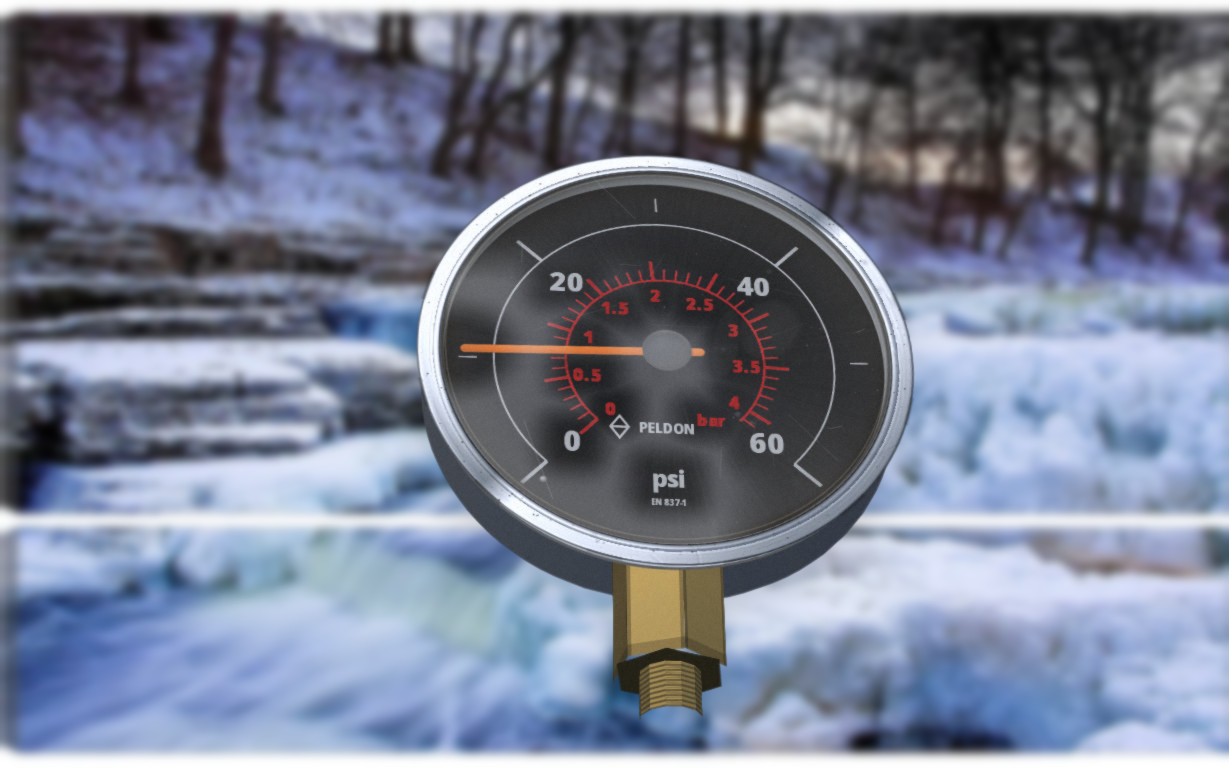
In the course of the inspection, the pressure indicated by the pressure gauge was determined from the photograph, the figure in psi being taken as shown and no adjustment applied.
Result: 10 psi
